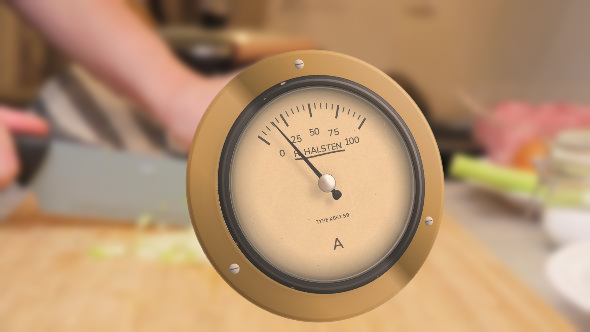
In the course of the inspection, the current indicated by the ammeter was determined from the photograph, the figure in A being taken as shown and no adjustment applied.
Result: 15 A
